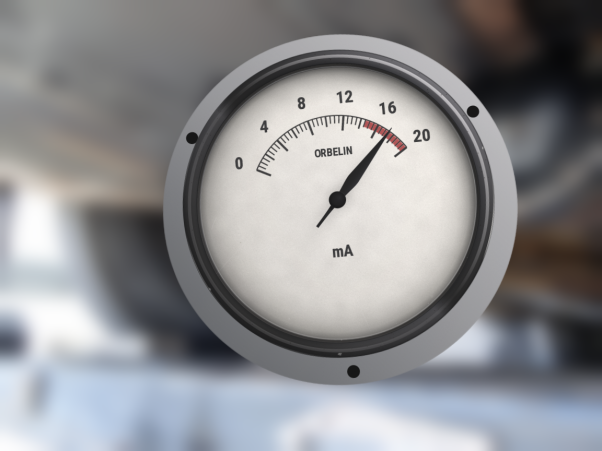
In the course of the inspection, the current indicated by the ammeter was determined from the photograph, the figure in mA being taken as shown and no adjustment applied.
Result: 17.5 mA
